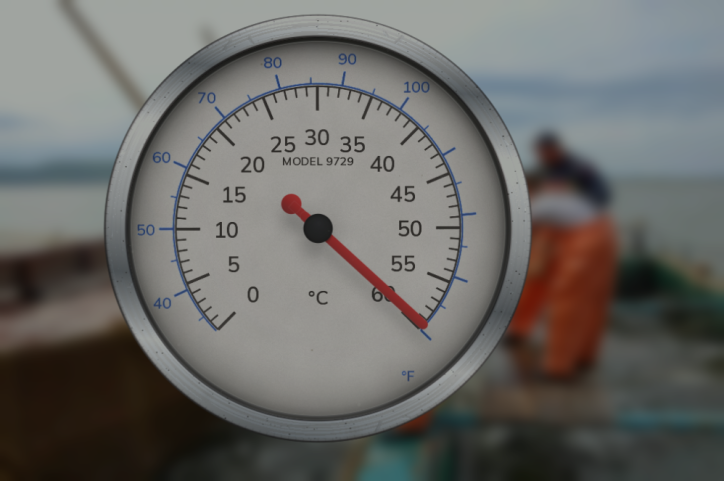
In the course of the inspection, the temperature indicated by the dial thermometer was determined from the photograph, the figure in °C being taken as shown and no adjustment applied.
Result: 59.5 °C
